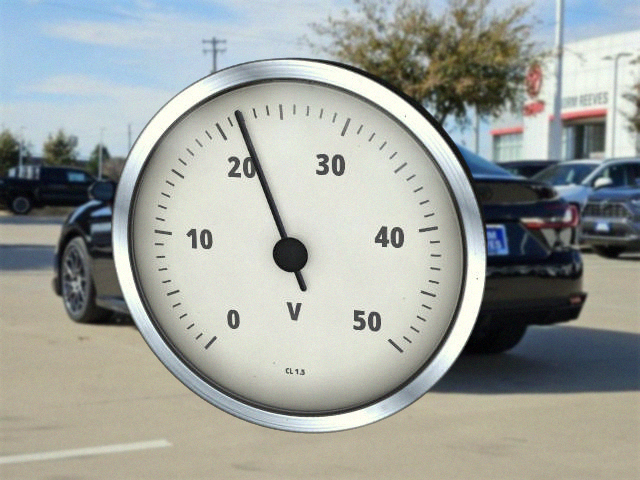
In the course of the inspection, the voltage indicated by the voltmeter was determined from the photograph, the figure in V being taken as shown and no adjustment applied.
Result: 22 V
